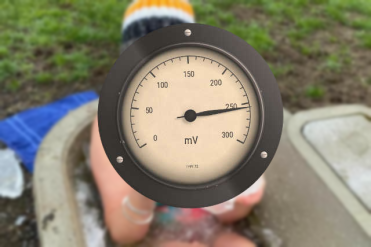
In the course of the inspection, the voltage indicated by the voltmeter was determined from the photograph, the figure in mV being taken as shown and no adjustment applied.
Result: 255 mV
